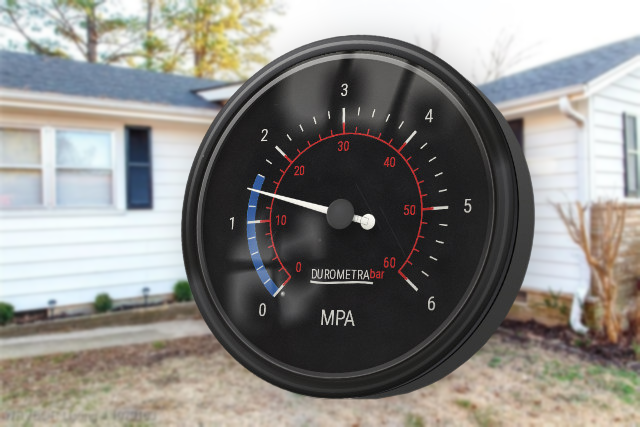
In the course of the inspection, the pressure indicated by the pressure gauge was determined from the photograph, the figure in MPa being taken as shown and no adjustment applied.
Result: 1.4 MPa
